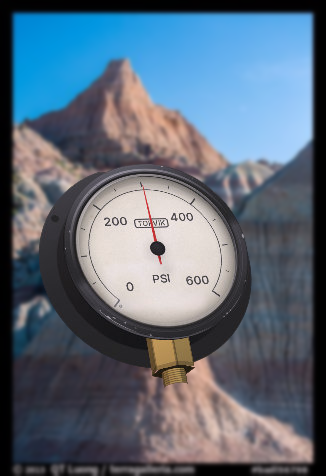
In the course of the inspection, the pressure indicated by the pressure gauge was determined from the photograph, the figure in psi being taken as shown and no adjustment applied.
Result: 300 psi
